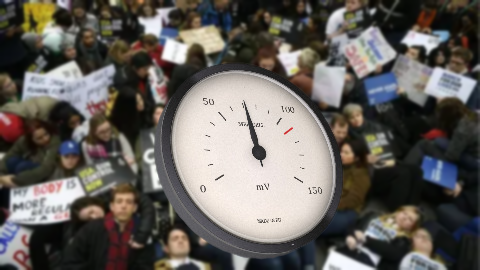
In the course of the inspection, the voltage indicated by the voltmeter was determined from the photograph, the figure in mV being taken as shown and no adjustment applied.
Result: 70 mV
